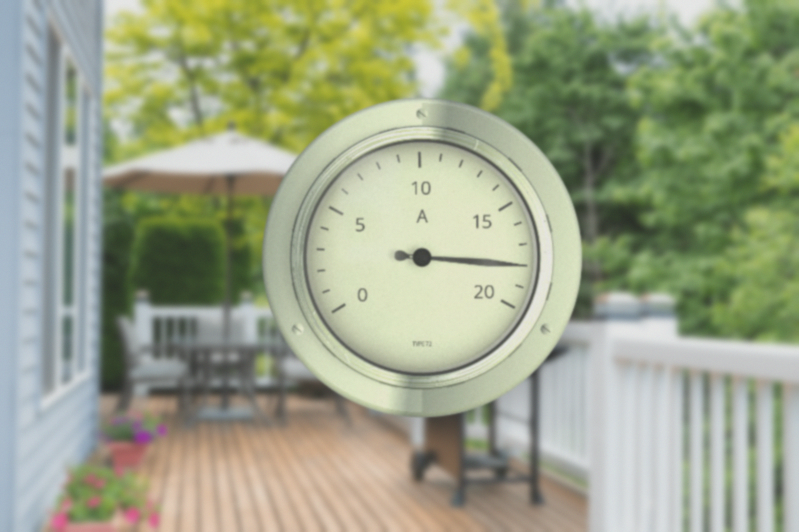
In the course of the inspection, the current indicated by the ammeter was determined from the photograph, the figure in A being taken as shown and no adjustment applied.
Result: 18 A
